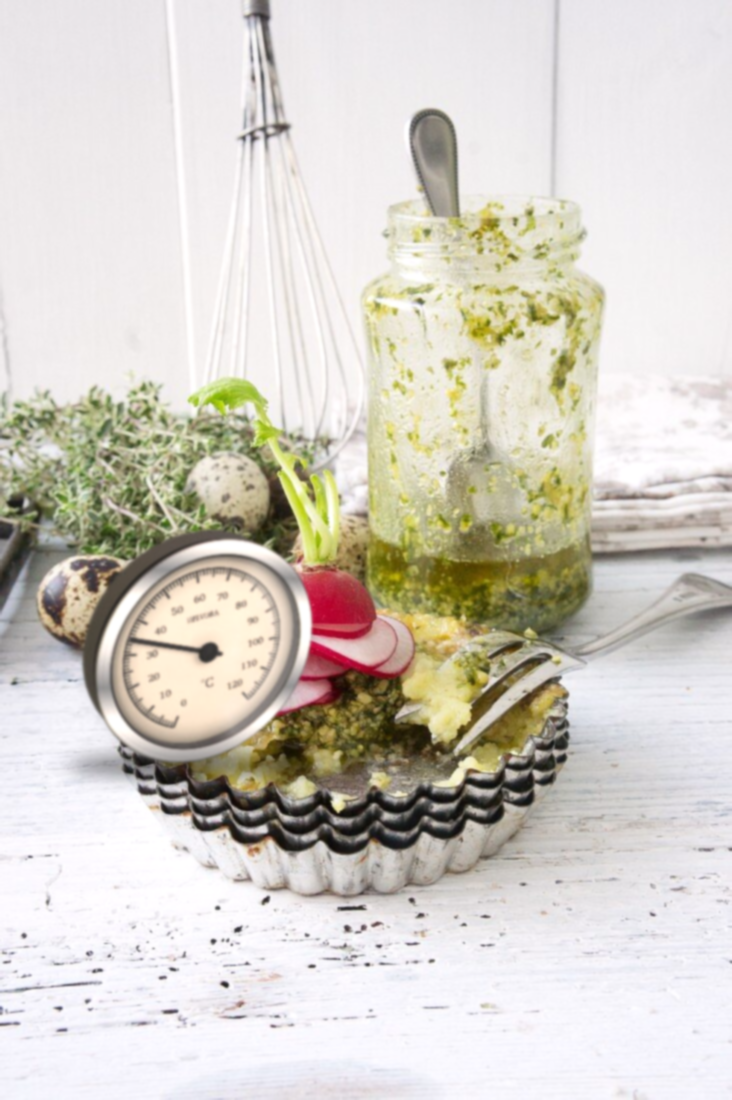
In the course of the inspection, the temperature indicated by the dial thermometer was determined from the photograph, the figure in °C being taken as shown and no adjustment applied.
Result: 35 °C
